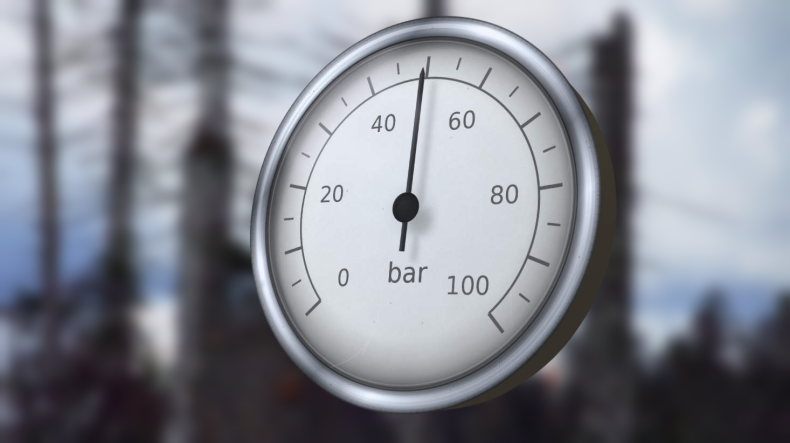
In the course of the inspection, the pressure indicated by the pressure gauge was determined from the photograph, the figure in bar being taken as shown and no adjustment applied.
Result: 50 bar
